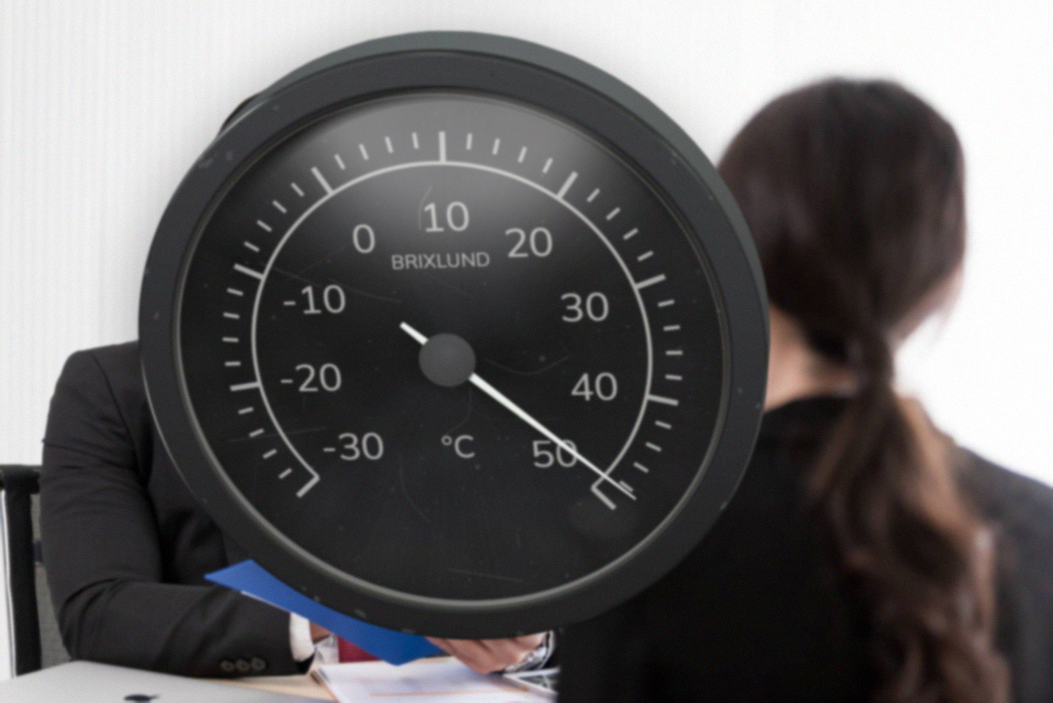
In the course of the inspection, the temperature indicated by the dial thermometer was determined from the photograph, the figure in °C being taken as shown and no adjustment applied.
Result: 48 °C
